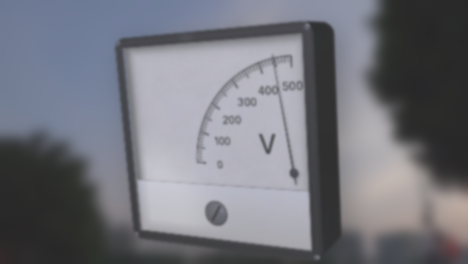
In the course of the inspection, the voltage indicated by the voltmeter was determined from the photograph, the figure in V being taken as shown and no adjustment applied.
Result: 450 V
